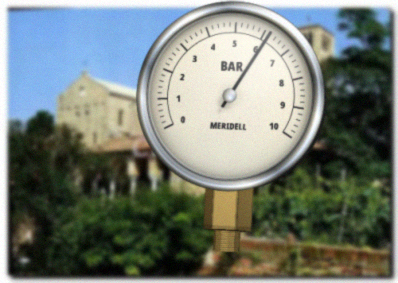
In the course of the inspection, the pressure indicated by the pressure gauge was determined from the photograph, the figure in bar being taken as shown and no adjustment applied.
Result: 6.2 bar
